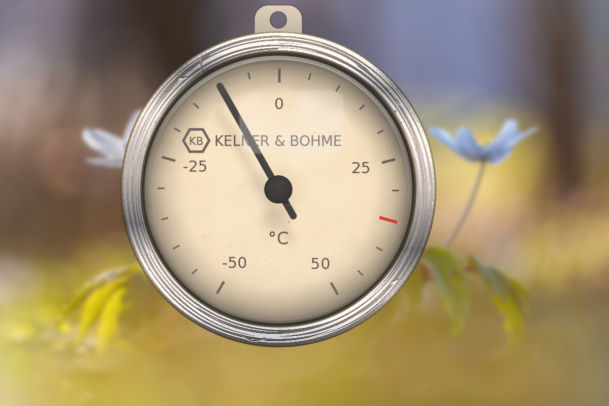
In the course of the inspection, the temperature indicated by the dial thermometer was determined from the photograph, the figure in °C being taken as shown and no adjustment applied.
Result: -10 °C
